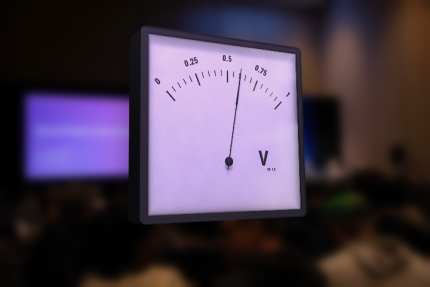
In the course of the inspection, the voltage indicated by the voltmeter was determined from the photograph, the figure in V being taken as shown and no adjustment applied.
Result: 0.6 V
